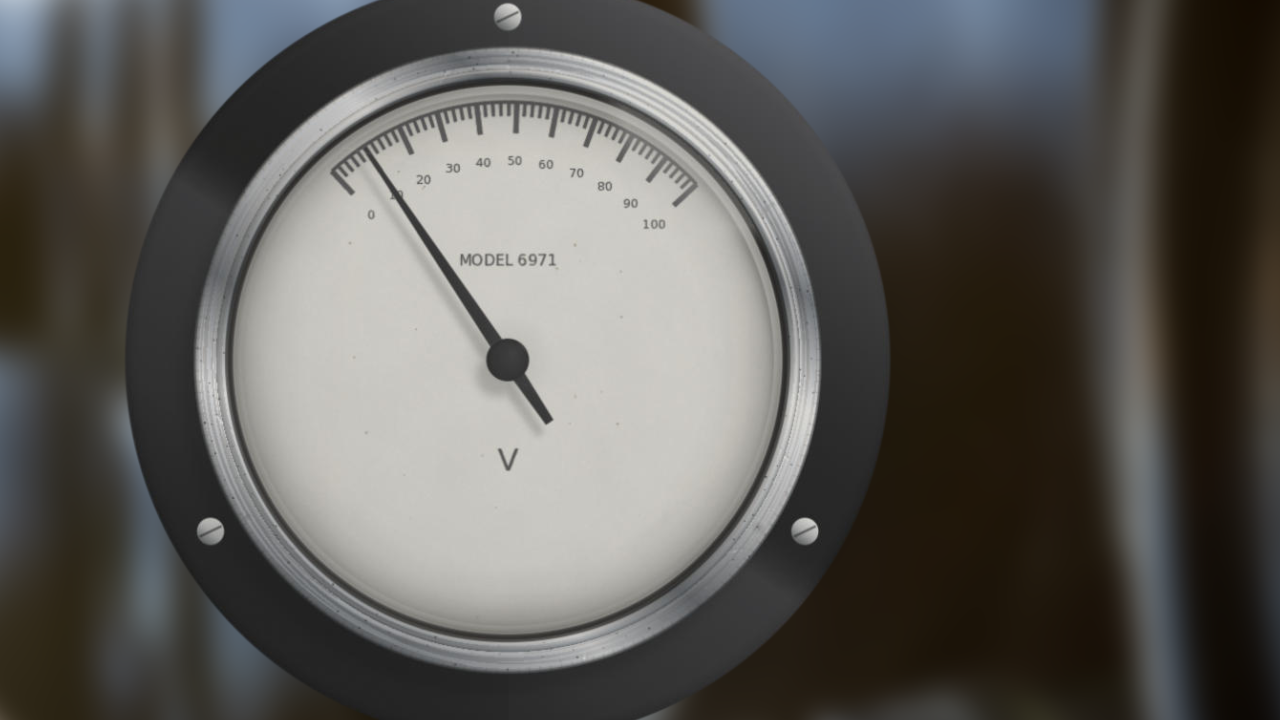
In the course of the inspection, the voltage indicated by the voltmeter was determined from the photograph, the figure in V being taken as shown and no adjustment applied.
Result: 10 V
